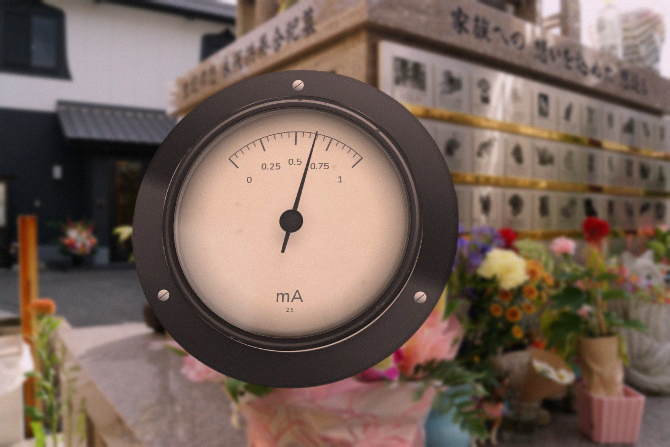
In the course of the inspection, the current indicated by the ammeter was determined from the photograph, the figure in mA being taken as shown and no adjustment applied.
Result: 0.65 mA
